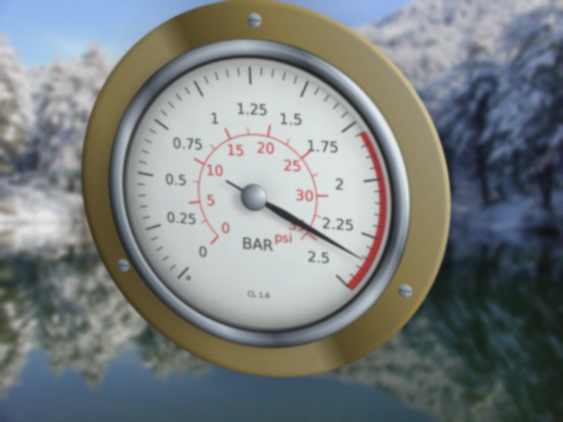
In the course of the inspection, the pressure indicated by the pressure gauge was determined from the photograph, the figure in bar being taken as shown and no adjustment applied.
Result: 2.35 bar
